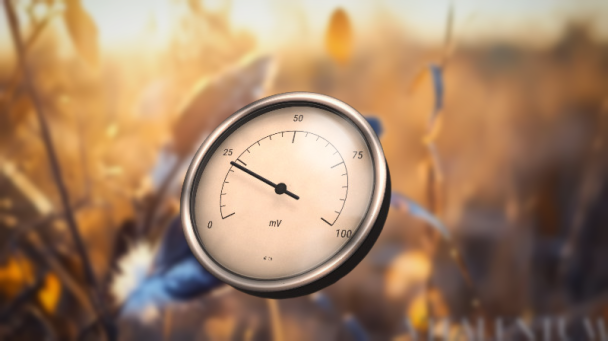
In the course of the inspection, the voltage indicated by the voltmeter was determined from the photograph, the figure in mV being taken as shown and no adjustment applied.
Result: 22.5 mV
